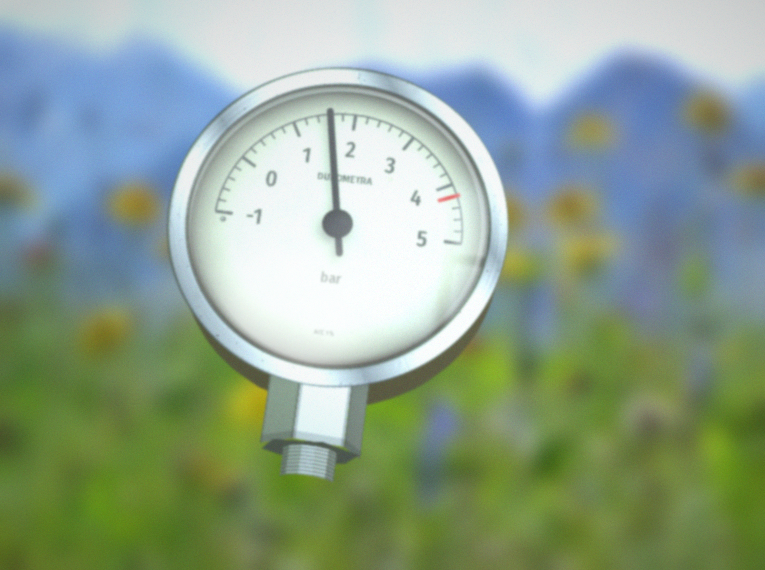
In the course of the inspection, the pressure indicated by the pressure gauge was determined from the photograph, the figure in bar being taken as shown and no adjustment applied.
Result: 1.6 bar
